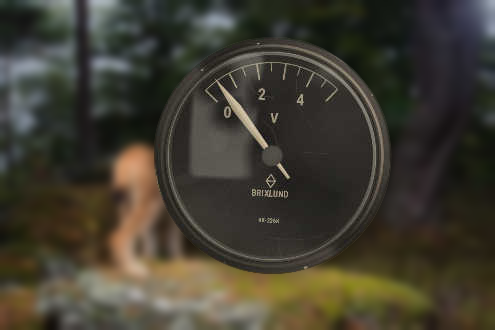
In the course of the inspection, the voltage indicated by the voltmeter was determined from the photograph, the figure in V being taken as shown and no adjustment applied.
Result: 0.5 V
